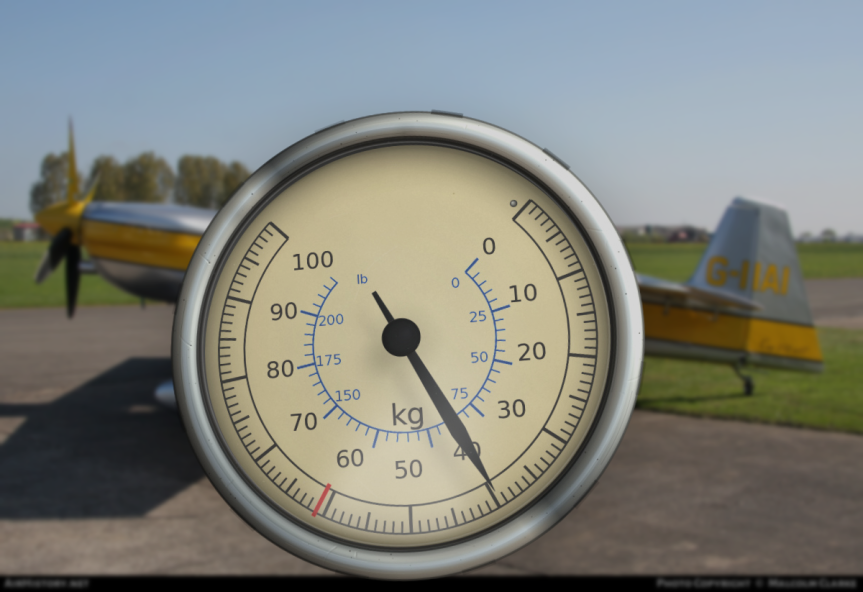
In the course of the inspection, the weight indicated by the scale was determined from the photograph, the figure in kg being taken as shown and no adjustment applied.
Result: 39.5 kg
